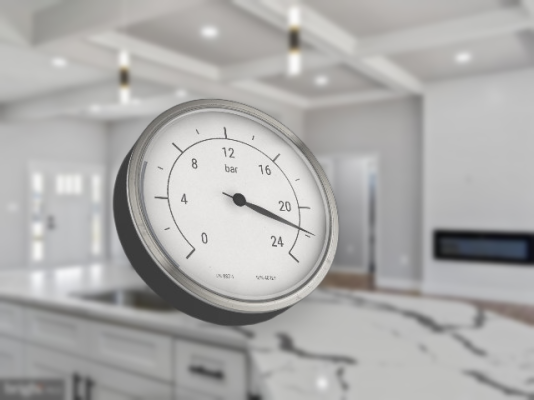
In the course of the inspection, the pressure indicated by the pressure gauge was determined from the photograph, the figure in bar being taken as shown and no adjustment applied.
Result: 22 bar
